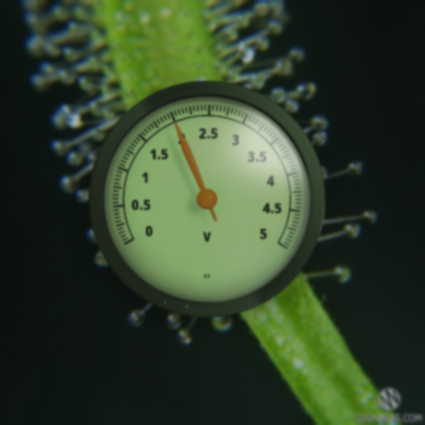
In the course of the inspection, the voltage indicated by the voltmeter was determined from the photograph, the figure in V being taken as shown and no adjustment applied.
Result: 2 V
